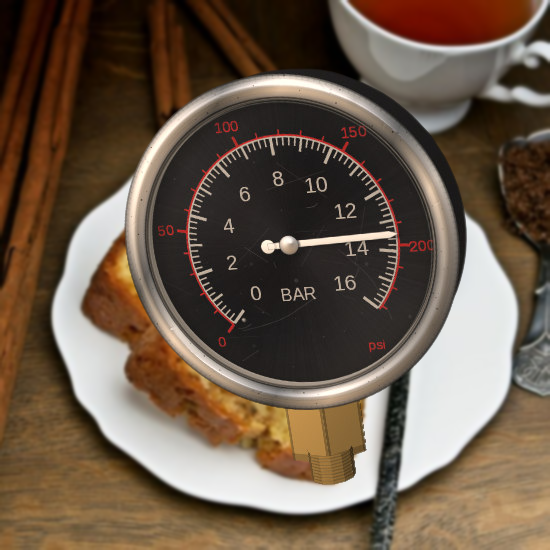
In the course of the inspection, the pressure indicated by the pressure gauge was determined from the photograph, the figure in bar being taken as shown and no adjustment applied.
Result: 13.4 bar
